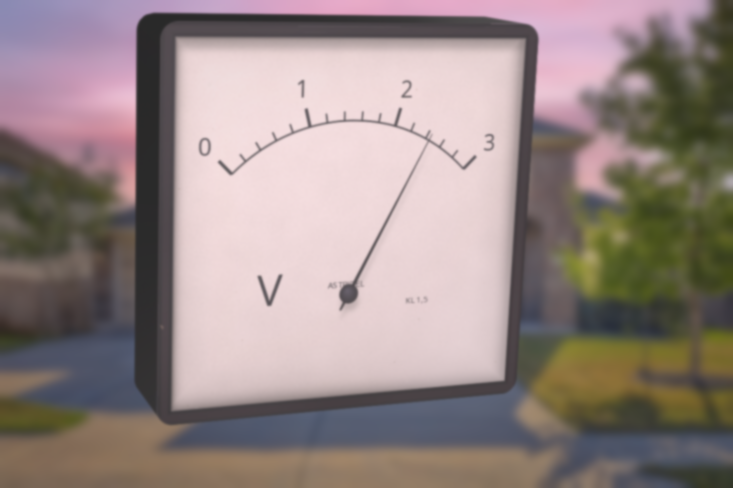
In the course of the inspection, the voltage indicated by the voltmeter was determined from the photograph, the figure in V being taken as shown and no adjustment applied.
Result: 2.4 V
